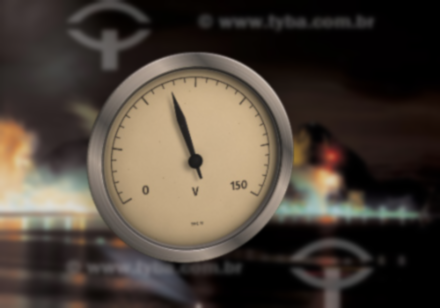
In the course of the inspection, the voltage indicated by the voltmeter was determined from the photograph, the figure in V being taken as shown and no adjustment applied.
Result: 62.5 V
